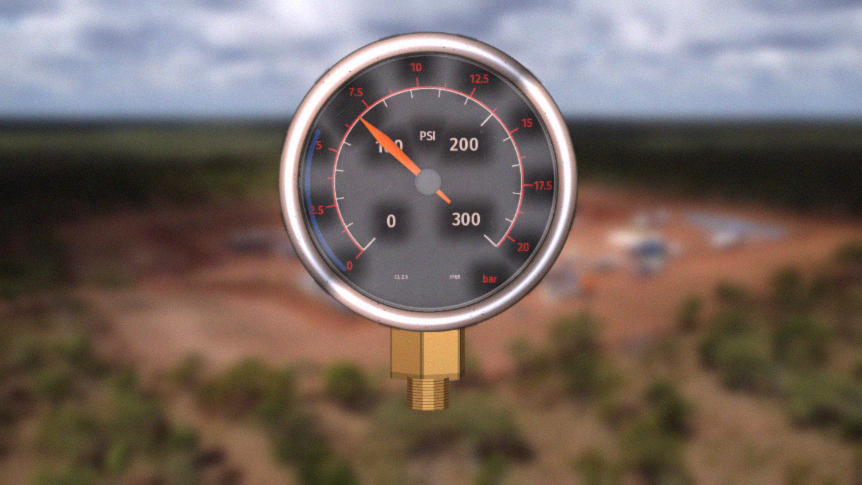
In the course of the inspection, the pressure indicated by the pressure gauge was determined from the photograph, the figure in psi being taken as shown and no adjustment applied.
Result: 100 psi
